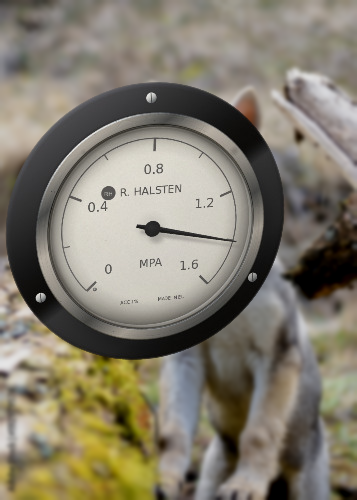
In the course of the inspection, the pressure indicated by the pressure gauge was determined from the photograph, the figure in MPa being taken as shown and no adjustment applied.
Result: 1.4 MPa
